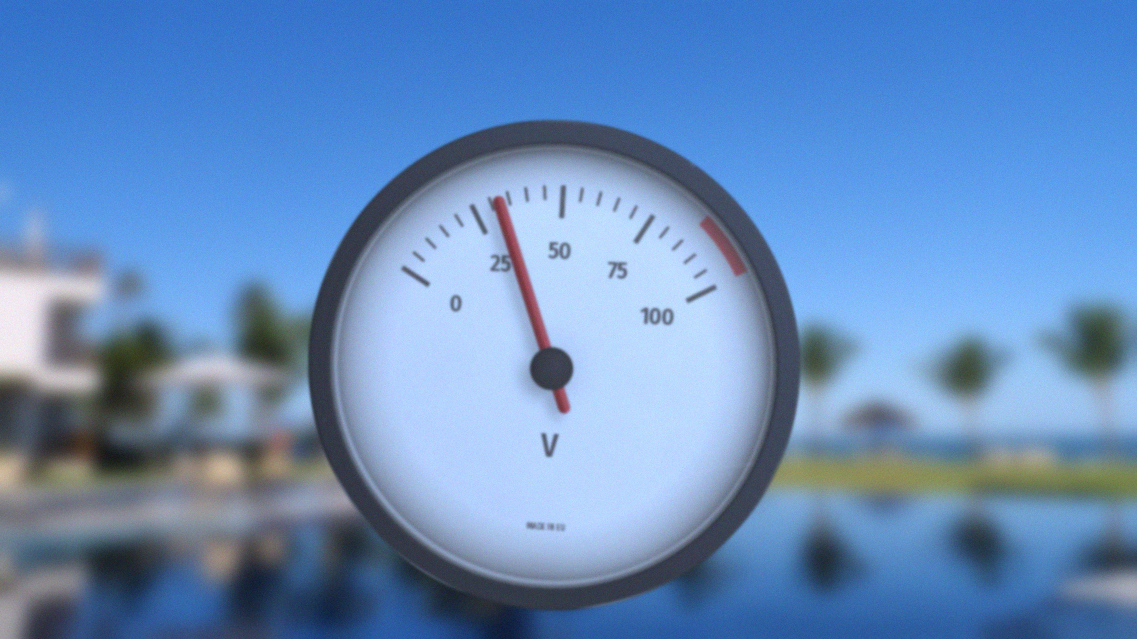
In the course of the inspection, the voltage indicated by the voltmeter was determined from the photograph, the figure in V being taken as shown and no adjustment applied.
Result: 32.5 V
